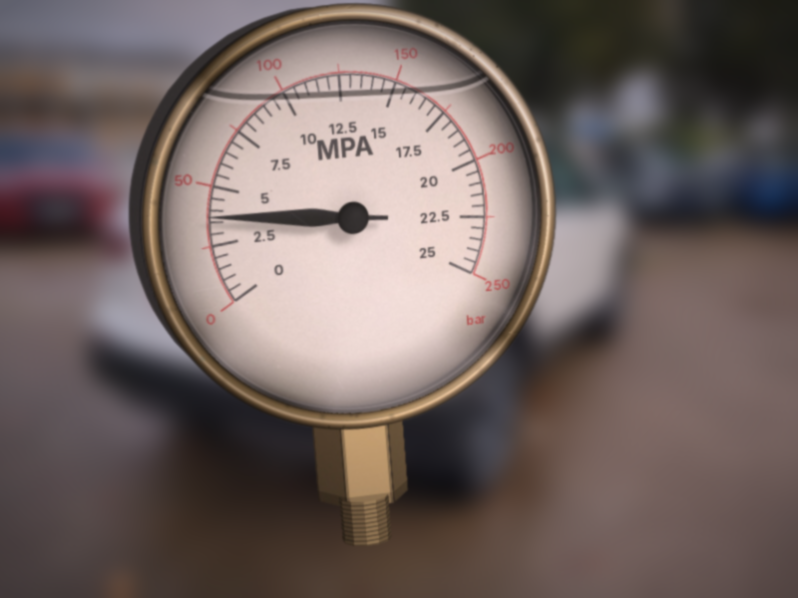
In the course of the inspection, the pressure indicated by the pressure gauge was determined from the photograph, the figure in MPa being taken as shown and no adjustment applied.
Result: 3.75 MPa
